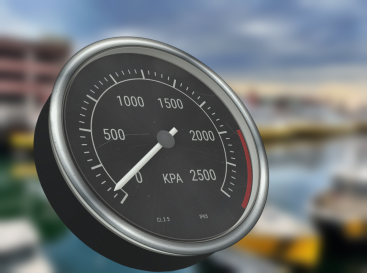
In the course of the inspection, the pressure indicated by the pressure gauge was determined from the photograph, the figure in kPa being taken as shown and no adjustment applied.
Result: 75 kPa
